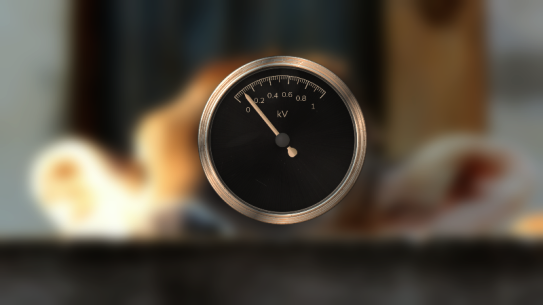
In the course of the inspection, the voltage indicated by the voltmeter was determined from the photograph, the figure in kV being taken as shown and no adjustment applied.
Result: 0.1 kV
